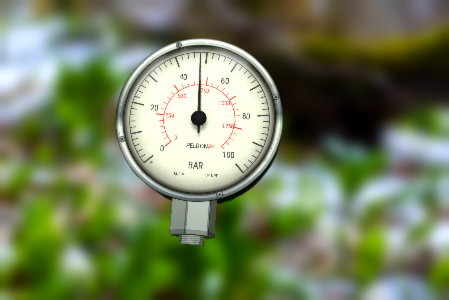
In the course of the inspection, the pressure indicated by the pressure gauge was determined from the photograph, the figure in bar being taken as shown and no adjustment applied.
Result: 48 bar
